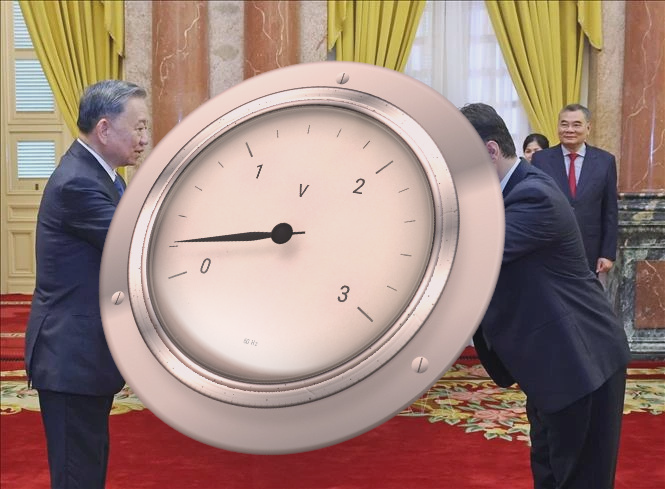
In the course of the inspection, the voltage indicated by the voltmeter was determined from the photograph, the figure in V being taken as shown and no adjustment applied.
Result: 0.2 V
